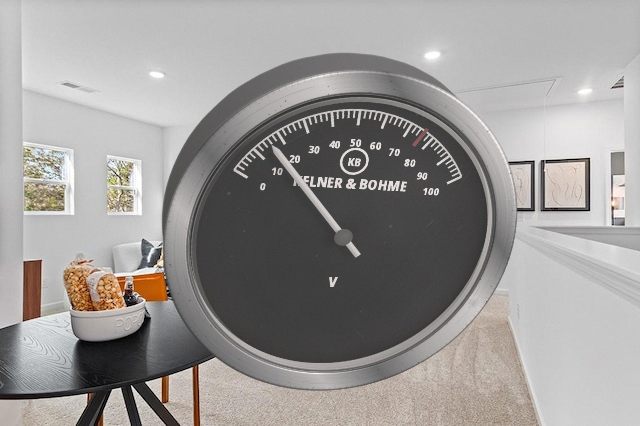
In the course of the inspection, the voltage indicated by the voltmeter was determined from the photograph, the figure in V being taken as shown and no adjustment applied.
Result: 16 V
